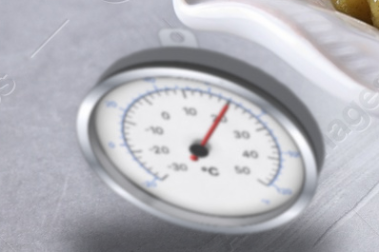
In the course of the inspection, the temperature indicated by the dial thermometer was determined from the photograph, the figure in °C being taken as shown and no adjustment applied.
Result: 20 °C
